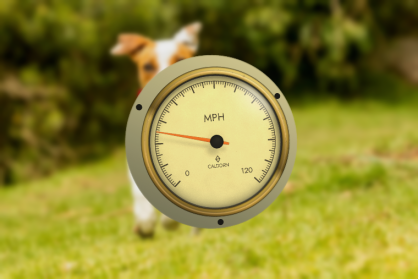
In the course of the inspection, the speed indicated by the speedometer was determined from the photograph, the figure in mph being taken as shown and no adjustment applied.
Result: 25 mph
